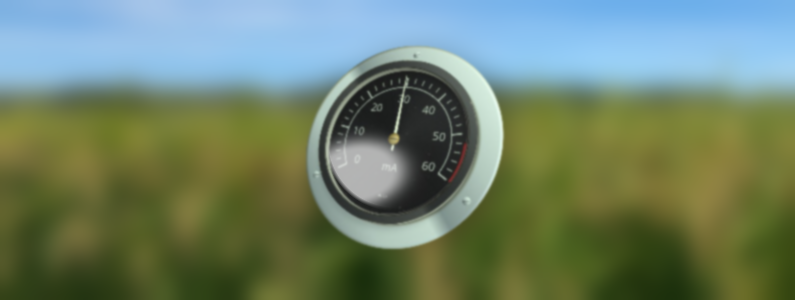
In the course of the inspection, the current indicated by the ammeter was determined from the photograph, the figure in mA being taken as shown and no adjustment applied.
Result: 30 mA
